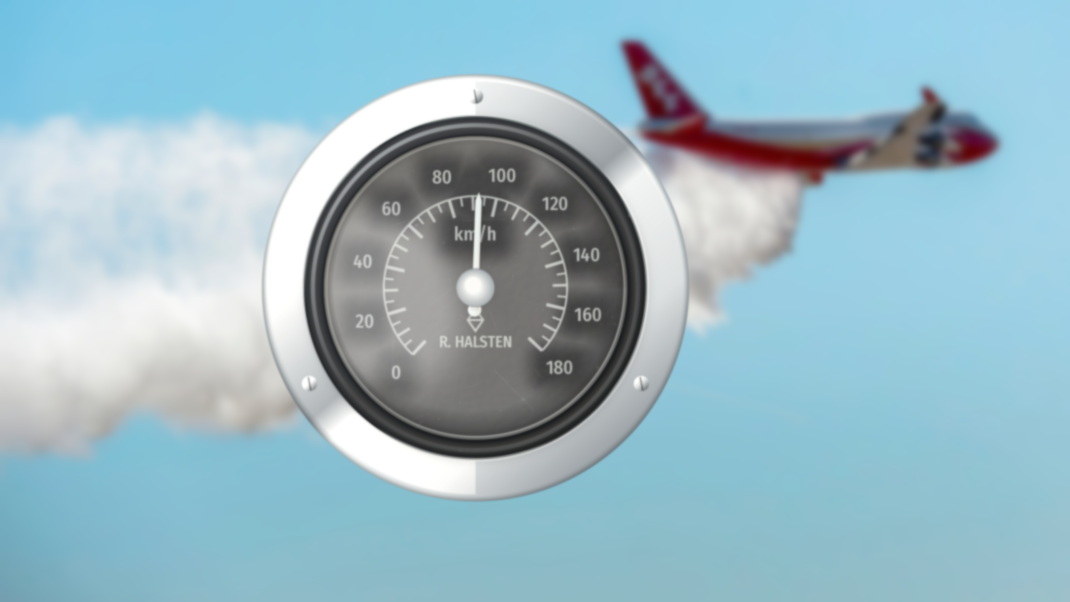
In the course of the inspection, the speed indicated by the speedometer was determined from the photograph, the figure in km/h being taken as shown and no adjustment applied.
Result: 92.5 km/h
